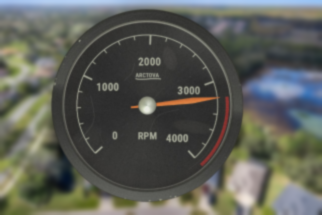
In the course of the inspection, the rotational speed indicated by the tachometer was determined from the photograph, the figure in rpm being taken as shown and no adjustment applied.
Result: 3200 rpm
